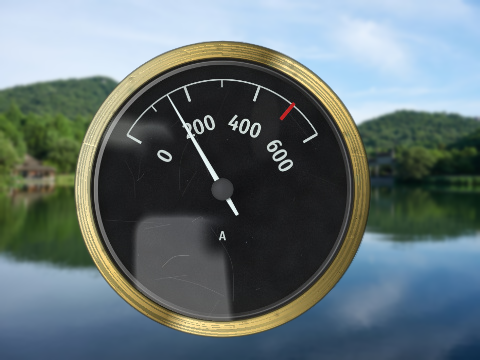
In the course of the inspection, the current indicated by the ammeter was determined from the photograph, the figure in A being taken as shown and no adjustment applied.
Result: 150 A
